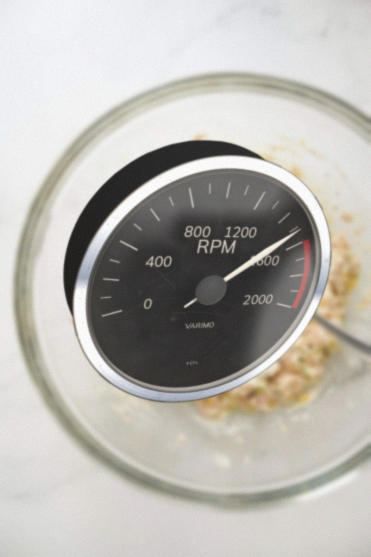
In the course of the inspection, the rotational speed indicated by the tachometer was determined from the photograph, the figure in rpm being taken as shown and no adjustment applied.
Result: 1500 rpm
